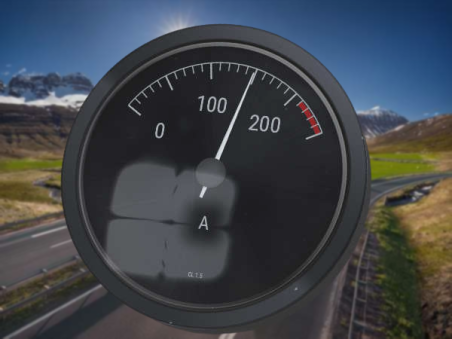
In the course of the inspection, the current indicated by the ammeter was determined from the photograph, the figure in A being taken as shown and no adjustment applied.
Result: 150 A
